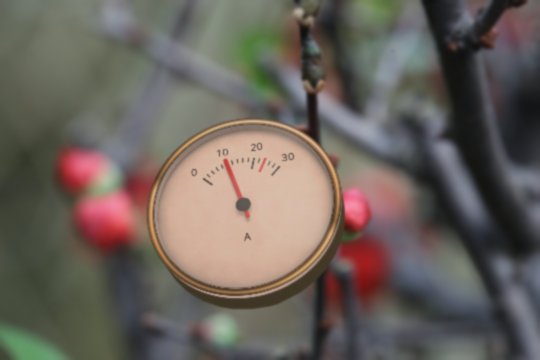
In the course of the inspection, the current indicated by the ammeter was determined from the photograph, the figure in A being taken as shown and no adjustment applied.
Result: 10 A
